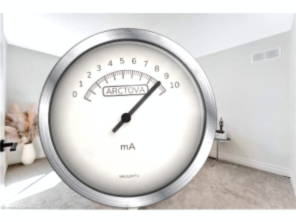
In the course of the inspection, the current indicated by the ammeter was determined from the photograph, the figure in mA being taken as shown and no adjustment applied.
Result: 9 mA
